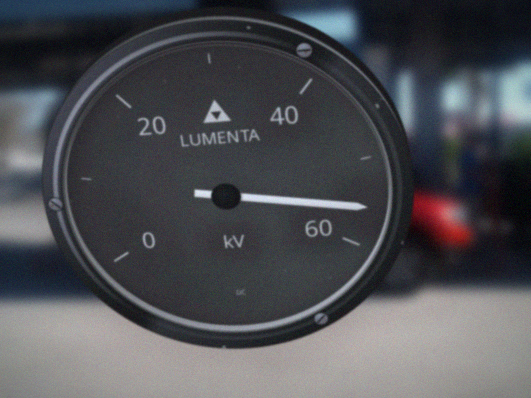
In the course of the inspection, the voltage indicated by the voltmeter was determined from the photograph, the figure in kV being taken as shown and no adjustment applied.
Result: 55 kV
